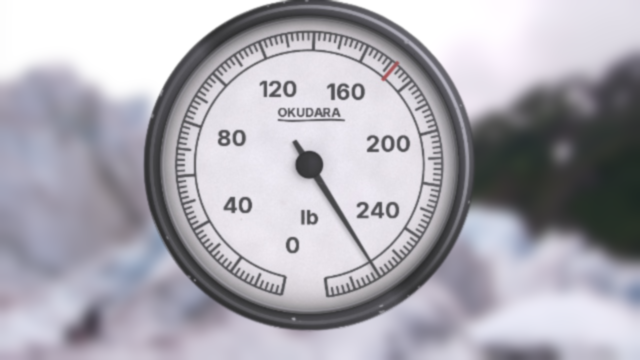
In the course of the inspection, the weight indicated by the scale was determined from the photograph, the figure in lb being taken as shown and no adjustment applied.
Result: 260 lb
